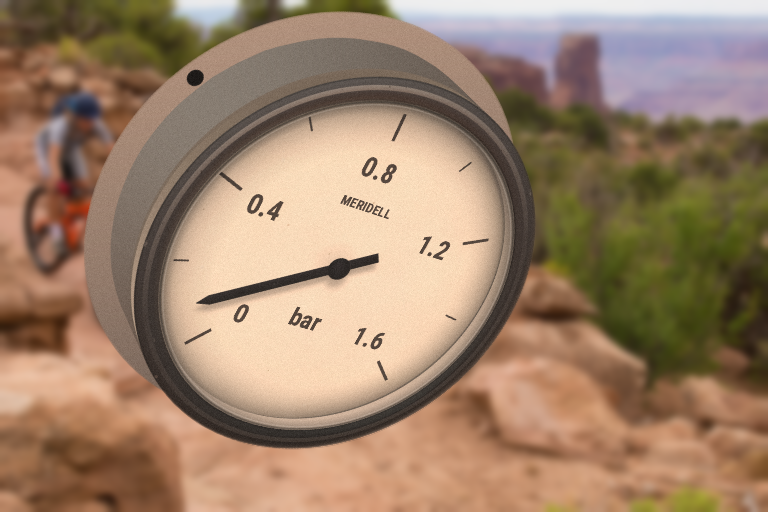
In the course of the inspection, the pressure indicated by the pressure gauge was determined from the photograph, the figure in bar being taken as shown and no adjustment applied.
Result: 0.1 bar
